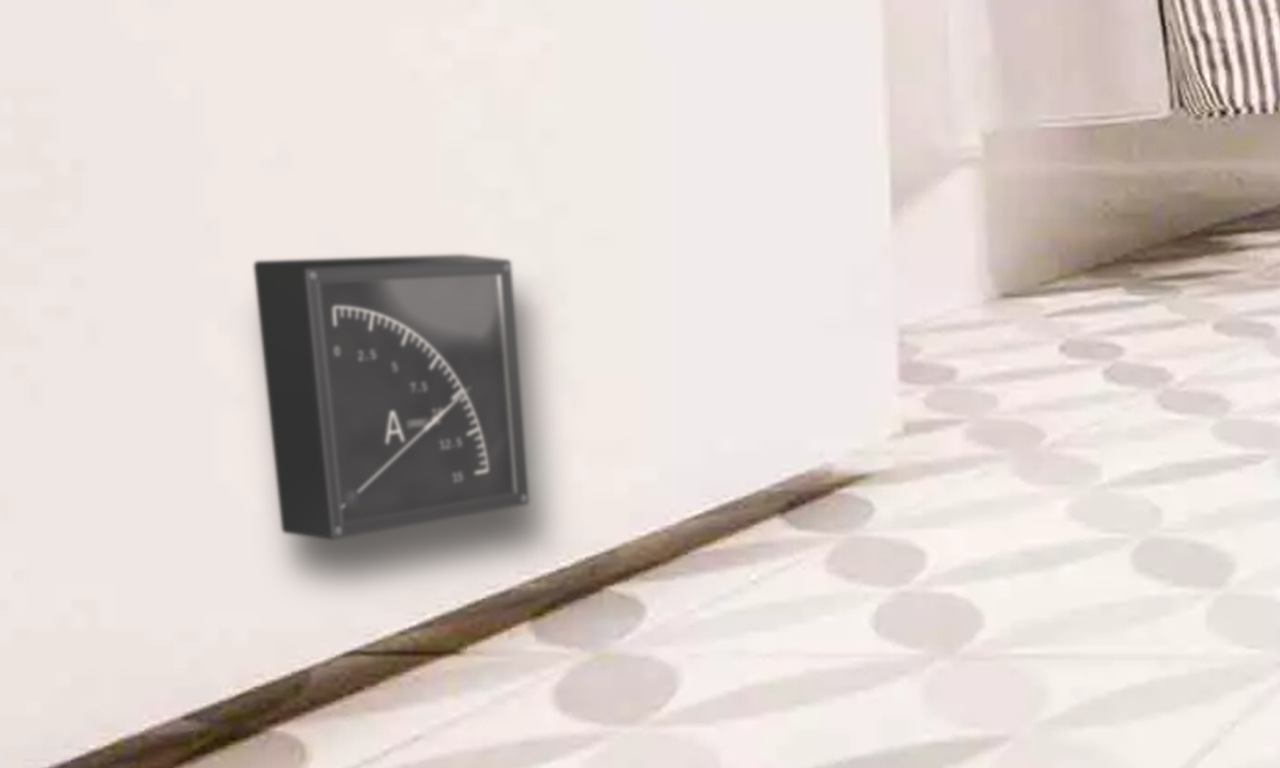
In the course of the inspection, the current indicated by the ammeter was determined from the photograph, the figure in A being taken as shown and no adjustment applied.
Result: 10 A
